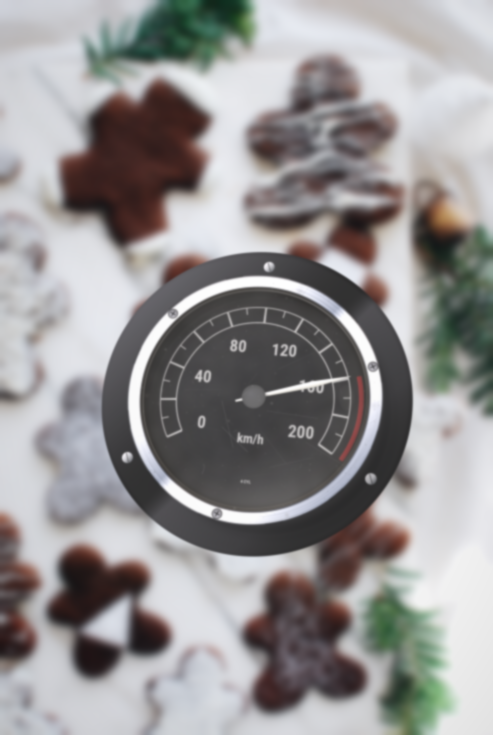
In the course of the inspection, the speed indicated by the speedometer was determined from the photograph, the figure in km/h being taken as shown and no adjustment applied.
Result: 160 km/h
